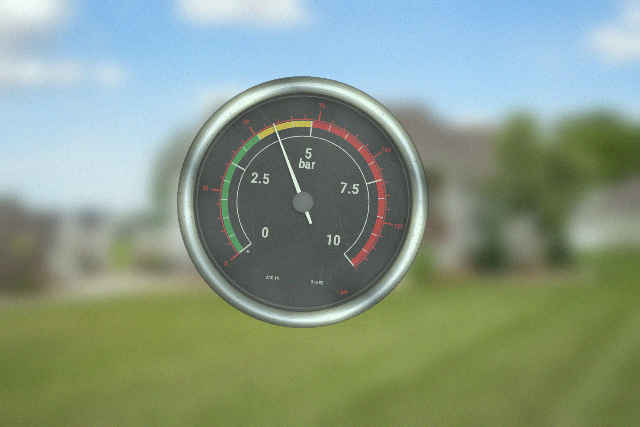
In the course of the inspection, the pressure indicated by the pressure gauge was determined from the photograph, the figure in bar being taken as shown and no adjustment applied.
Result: 4 bar
